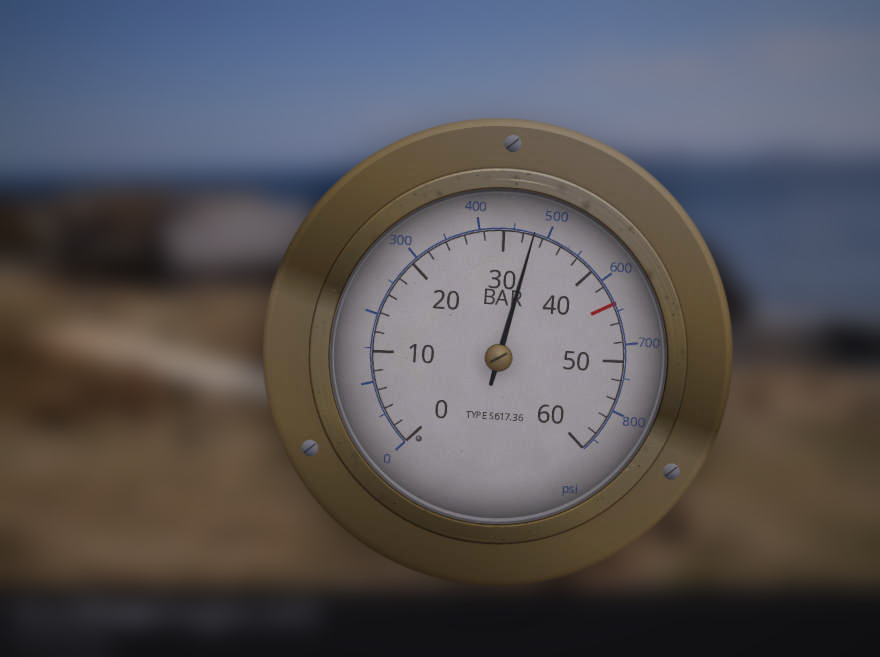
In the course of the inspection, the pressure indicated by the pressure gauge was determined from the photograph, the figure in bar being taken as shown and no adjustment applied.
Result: 33 bar
